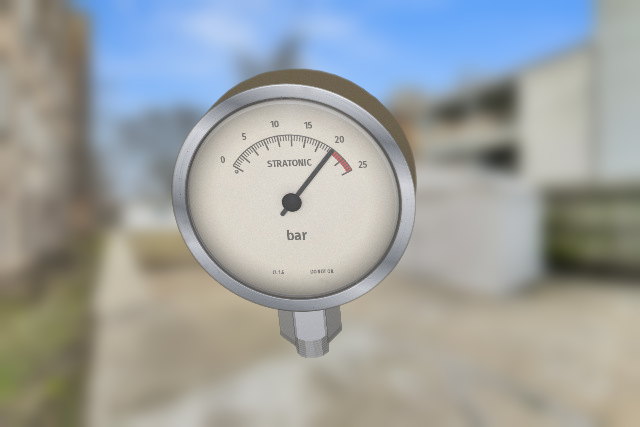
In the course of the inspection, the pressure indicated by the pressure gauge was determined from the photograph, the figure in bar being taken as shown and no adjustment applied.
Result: 20 bar
